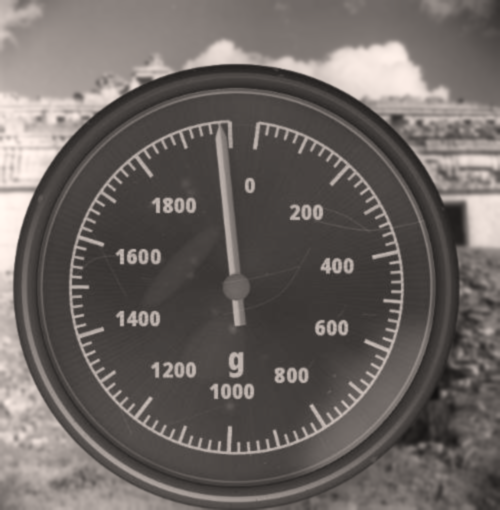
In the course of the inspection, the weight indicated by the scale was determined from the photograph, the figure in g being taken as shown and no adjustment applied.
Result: 1980 g
